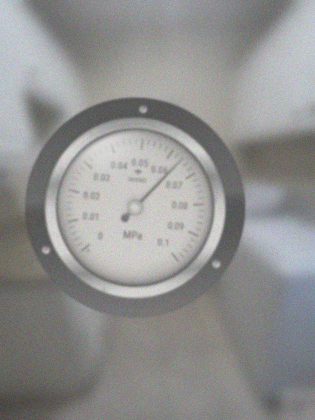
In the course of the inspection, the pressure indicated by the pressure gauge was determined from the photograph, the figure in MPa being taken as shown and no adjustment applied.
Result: 0.064 MPa
